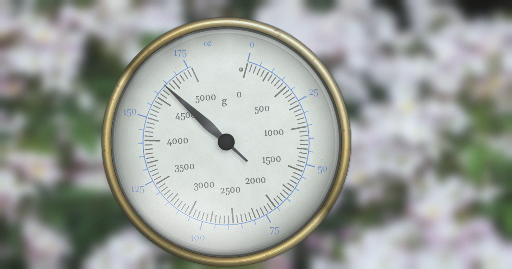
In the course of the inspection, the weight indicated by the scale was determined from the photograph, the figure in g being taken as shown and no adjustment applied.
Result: 4650 g
